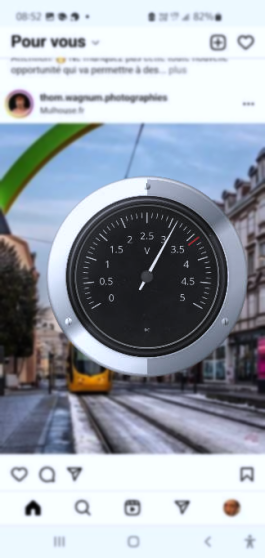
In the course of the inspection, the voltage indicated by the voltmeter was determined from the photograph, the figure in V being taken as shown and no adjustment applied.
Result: 3.1 V
